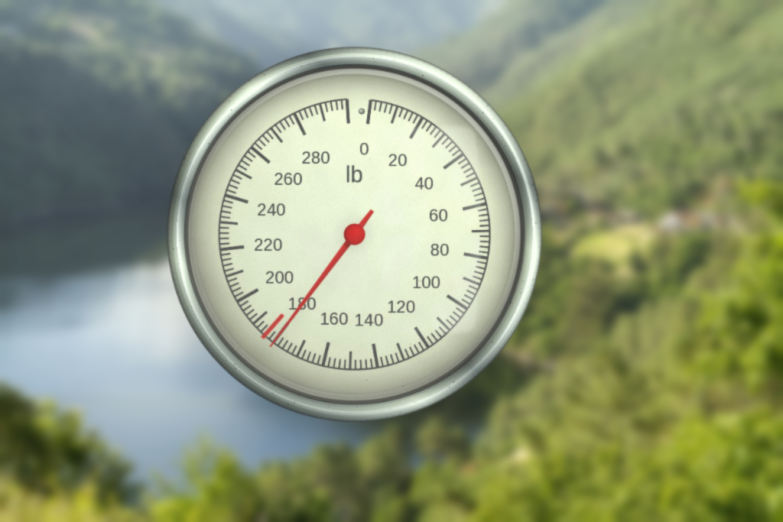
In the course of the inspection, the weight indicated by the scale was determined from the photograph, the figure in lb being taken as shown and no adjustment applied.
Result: 180 lb
